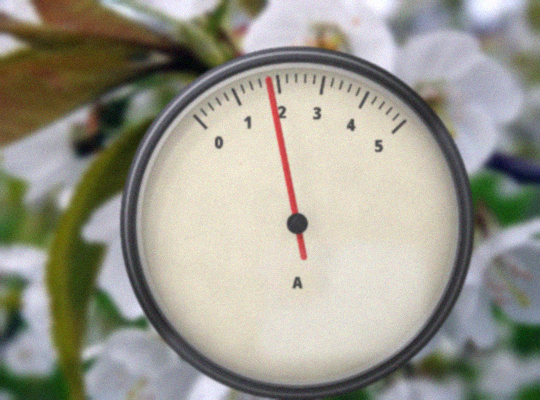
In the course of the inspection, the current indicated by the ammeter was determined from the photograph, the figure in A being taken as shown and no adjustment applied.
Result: 1.8 A
